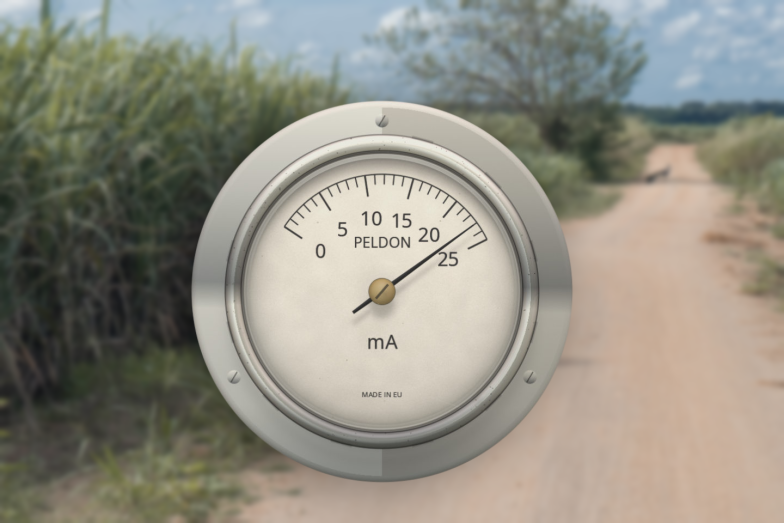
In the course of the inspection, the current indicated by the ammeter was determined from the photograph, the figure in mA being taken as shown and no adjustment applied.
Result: 23 mA
